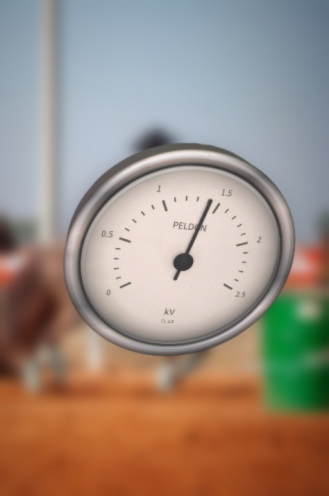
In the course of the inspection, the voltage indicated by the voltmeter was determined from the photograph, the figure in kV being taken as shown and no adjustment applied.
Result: 1.4 kV
